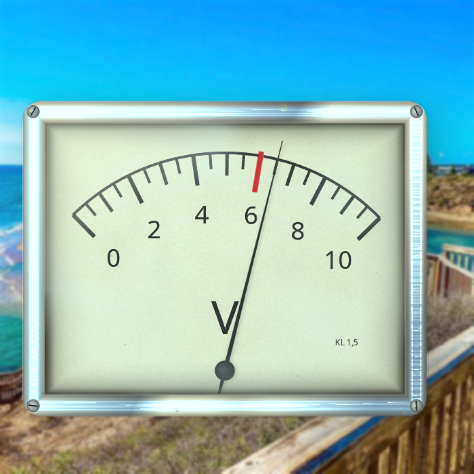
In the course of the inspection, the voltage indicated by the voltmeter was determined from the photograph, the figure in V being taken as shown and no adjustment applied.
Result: 6.5 V
